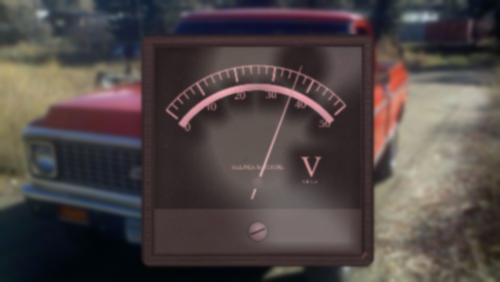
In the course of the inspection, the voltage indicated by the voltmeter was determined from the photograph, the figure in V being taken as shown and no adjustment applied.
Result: 36 V
